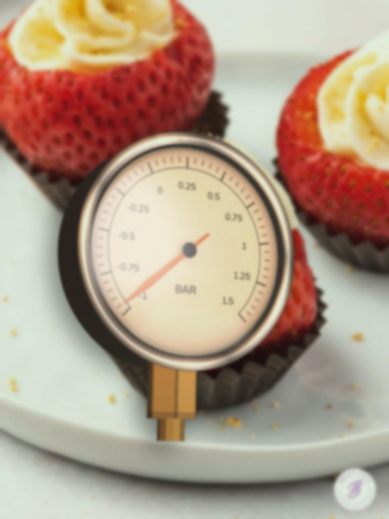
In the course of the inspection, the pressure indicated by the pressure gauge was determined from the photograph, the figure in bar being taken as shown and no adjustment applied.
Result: -0.95 bar
